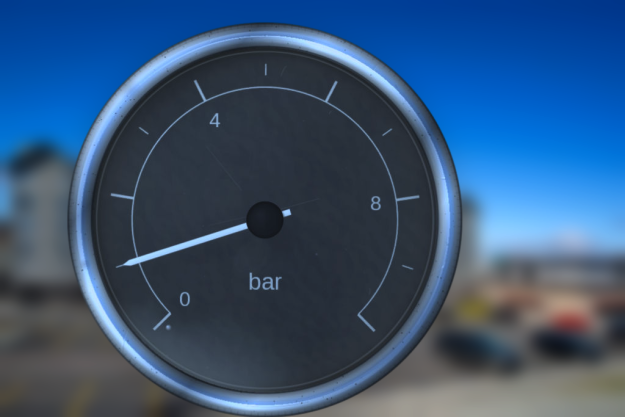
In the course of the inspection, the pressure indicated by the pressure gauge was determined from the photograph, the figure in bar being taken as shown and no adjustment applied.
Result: 1 bar
